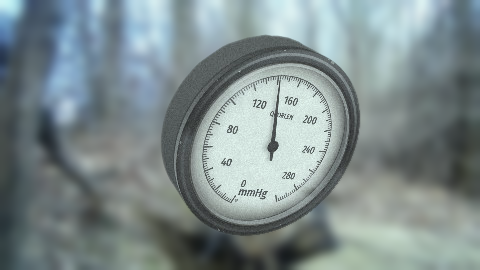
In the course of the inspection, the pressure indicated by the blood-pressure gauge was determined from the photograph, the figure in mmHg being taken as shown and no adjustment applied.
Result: 140 mmHg
